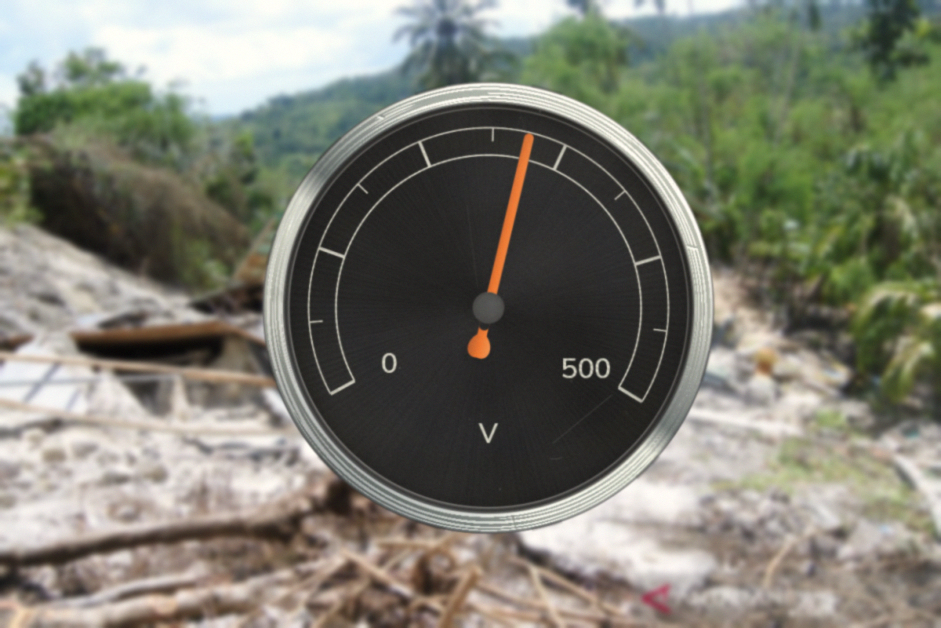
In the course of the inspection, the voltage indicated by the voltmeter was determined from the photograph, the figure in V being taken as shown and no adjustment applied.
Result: 275 V
